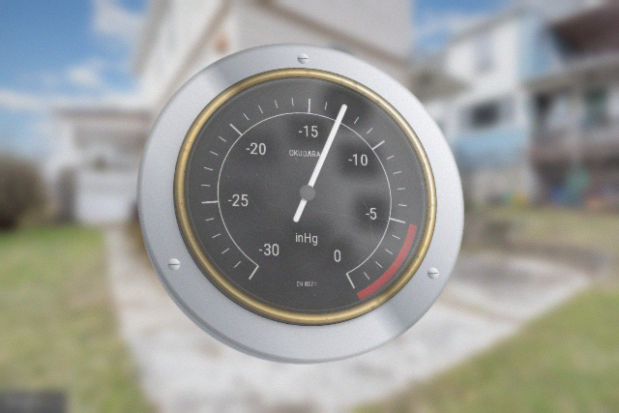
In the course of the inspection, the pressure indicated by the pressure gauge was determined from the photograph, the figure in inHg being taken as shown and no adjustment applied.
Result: -13 inHg
